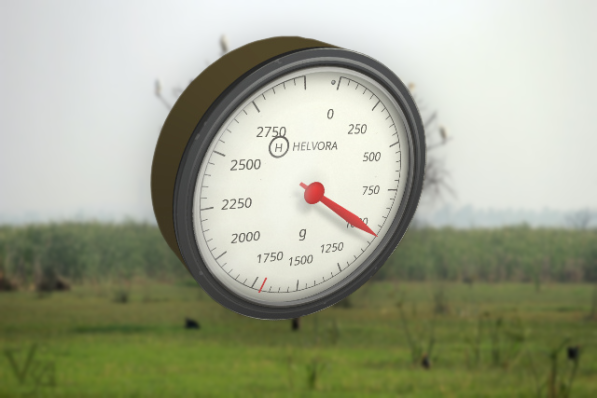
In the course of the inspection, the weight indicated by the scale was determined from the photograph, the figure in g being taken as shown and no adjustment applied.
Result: 1000 g
